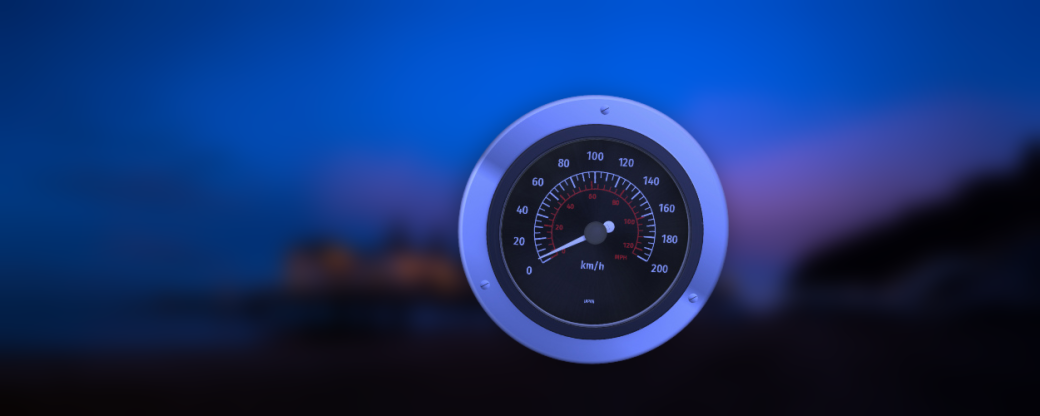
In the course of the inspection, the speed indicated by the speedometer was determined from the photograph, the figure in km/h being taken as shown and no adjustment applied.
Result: 5 km/h
